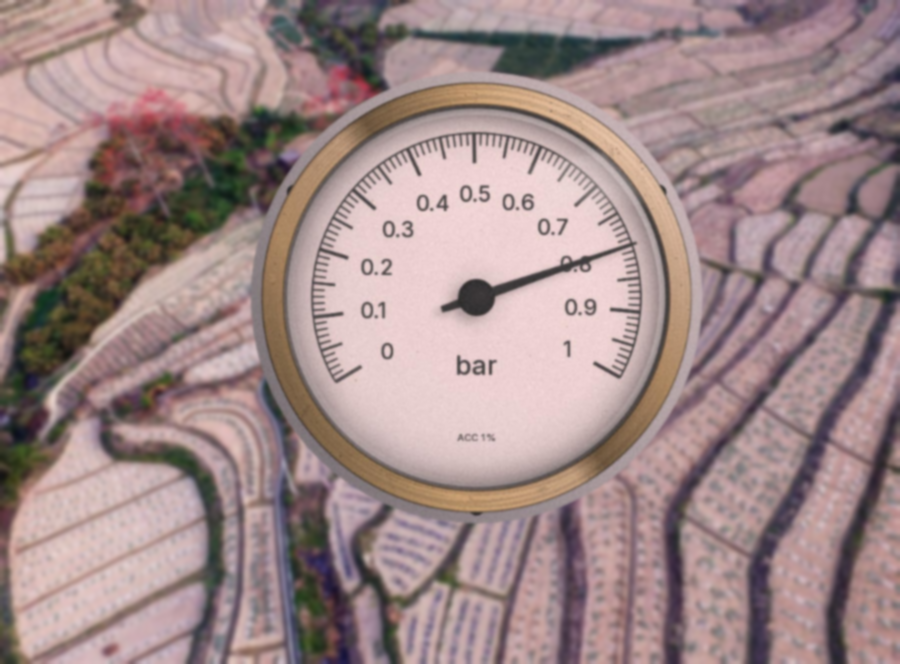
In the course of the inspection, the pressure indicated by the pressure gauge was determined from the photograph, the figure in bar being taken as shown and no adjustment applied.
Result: 0.8 bar
